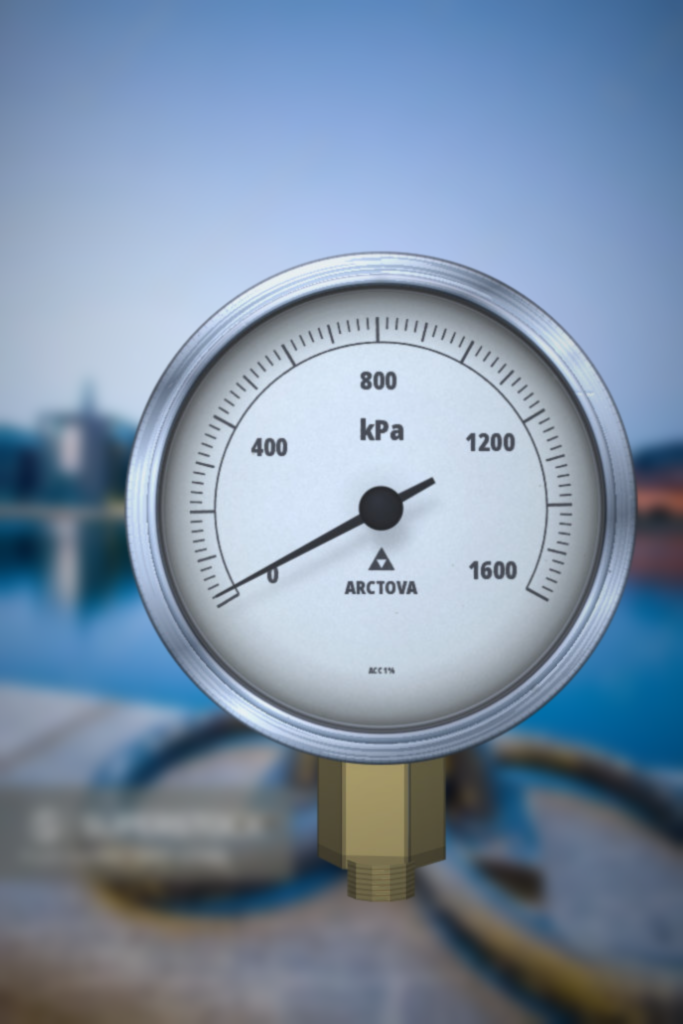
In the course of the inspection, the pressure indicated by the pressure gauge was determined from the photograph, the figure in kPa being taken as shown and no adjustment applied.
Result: 20 kPa
